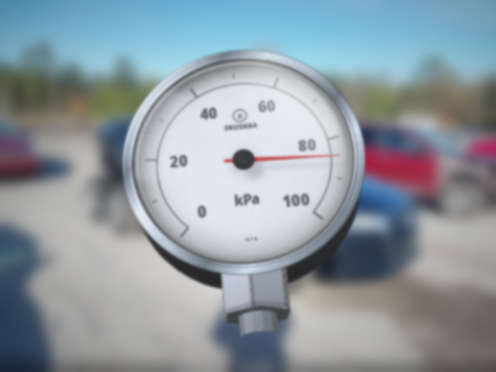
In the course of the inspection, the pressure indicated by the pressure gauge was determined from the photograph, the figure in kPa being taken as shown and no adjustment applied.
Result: 85 kPa
